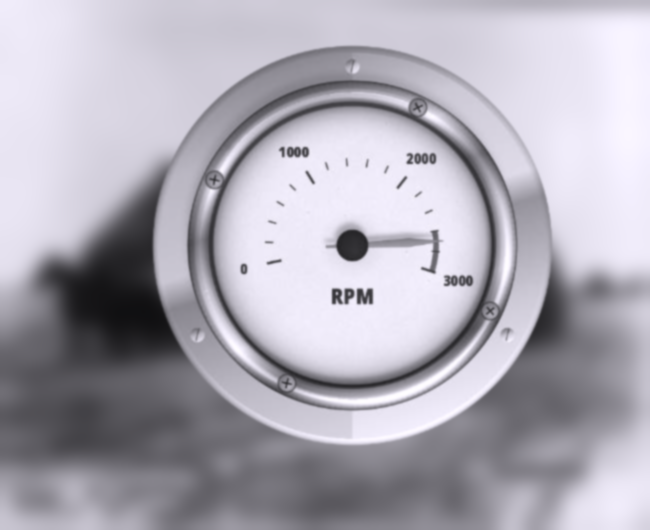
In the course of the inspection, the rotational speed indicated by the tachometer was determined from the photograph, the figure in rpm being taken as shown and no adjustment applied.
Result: 2700 rpm
